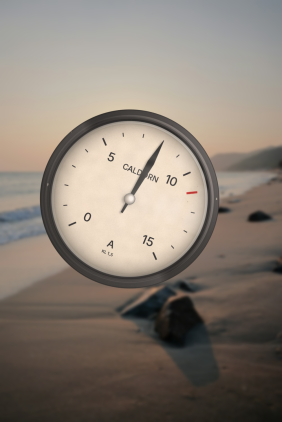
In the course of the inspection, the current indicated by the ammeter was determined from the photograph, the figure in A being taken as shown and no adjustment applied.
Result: 8 A
